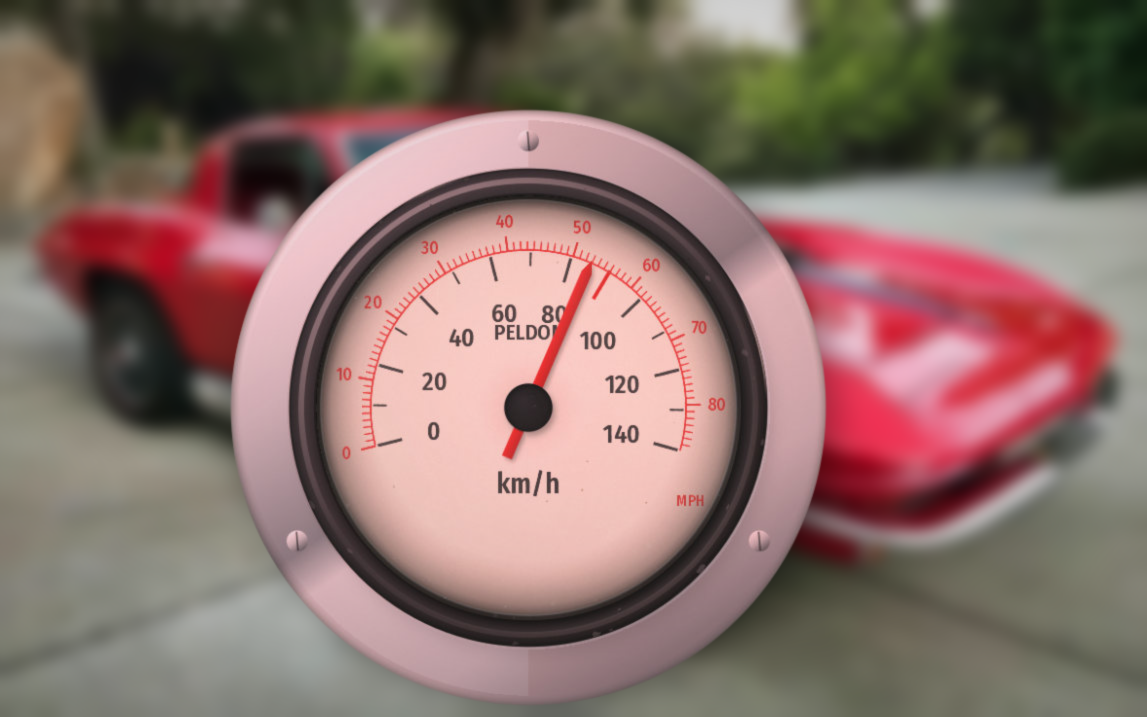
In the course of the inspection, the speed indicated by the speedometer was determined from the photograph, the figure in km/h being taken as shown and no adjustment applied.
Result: 85 km/h
